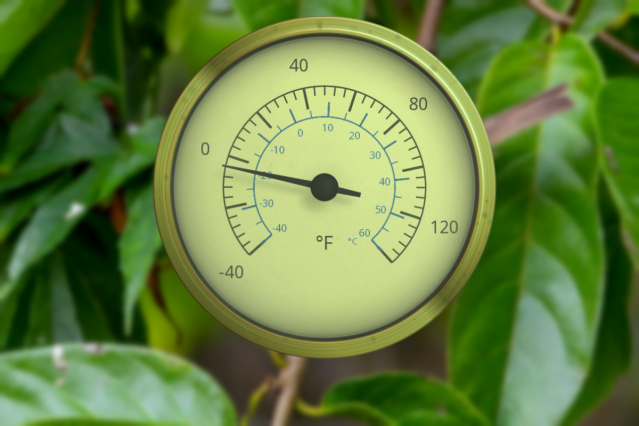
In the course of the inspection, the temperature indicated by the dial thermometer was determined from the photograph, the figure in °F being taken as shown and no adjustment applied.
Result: -4 °F
